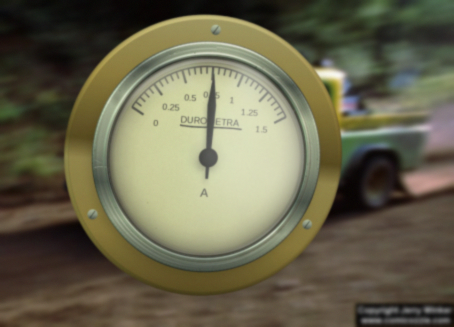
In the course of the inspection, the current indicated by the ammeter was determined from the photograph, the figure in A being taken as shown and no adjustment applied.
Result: 0.75 A
